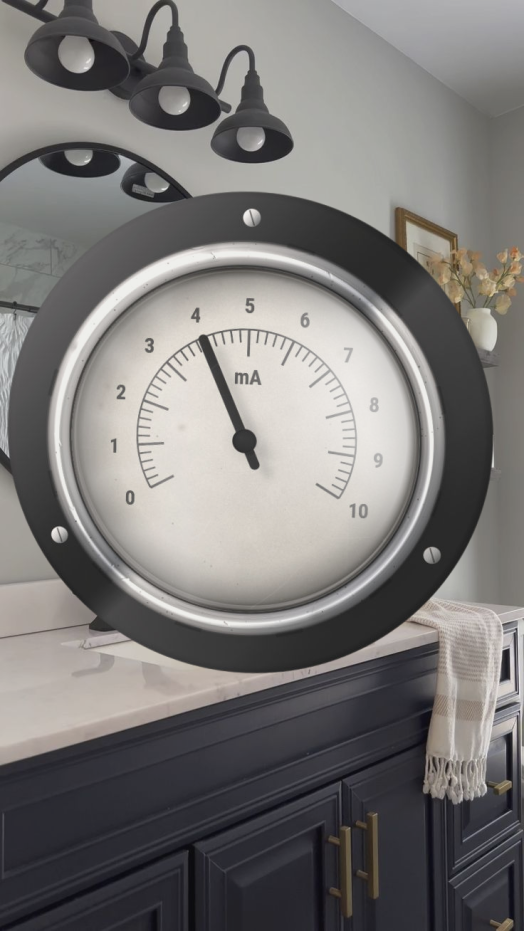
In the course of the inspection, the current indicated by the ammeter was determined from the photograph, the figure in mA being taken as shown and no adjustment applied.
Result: 4 mA
